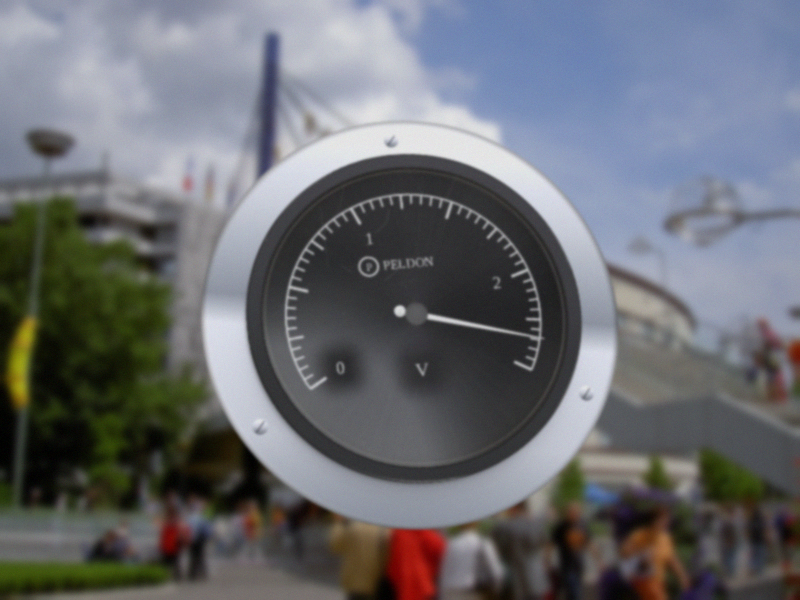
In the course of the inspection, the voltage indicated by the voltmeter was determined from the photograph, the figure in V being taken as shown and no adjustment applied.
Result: 2.35 V
